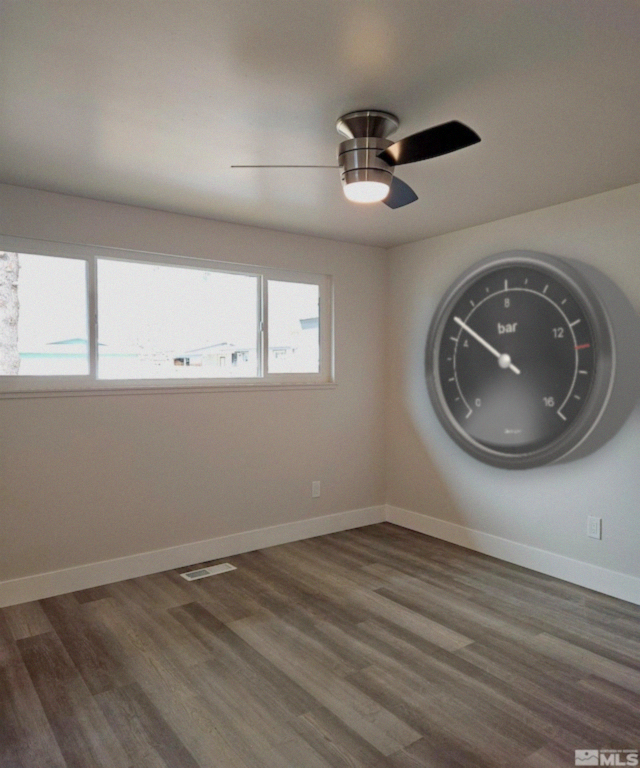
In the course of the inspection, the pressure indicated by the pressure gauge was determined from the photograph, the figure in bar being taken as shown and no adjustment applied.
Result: 5 bar
